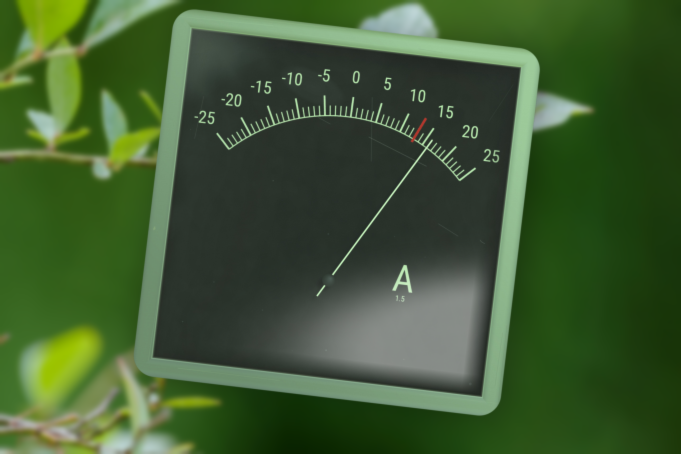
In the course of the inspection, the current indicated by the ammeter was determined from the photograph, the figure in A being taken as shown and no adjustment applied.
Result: 16 A
